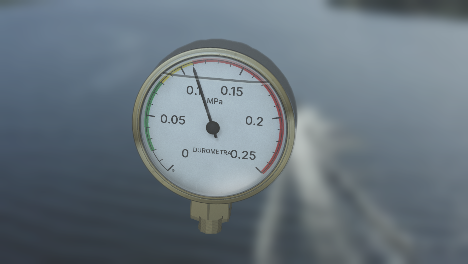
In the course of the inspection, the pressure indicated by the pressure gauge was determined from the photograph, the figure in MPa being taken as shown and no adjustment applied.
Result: 0.11 MPa
